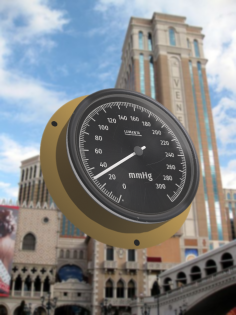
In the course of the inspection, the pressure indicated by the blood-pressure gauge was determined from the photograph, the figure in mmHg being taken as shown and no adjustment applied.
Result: 30 mmHg
